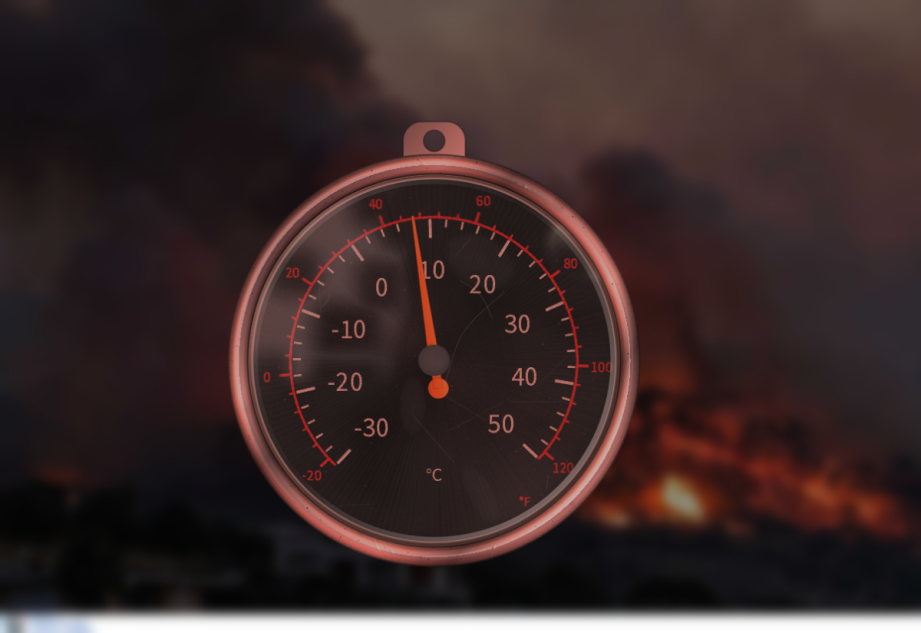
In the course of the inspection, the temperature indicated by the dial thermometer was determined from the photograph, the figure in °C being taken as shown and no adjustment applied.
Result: 8 °C
